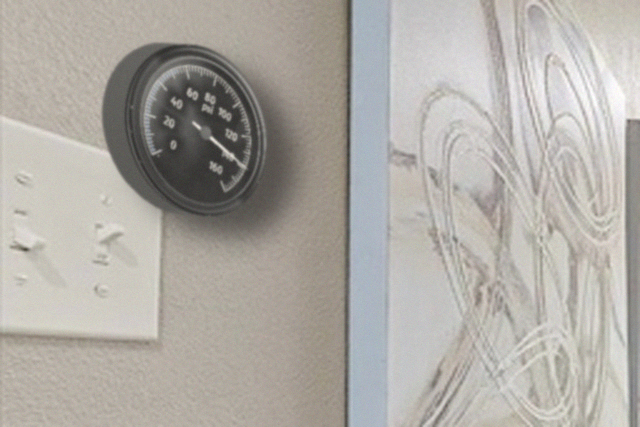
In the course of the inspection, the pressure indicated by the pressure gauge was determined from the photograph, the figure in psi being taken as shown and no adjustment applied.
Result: 140 psi
